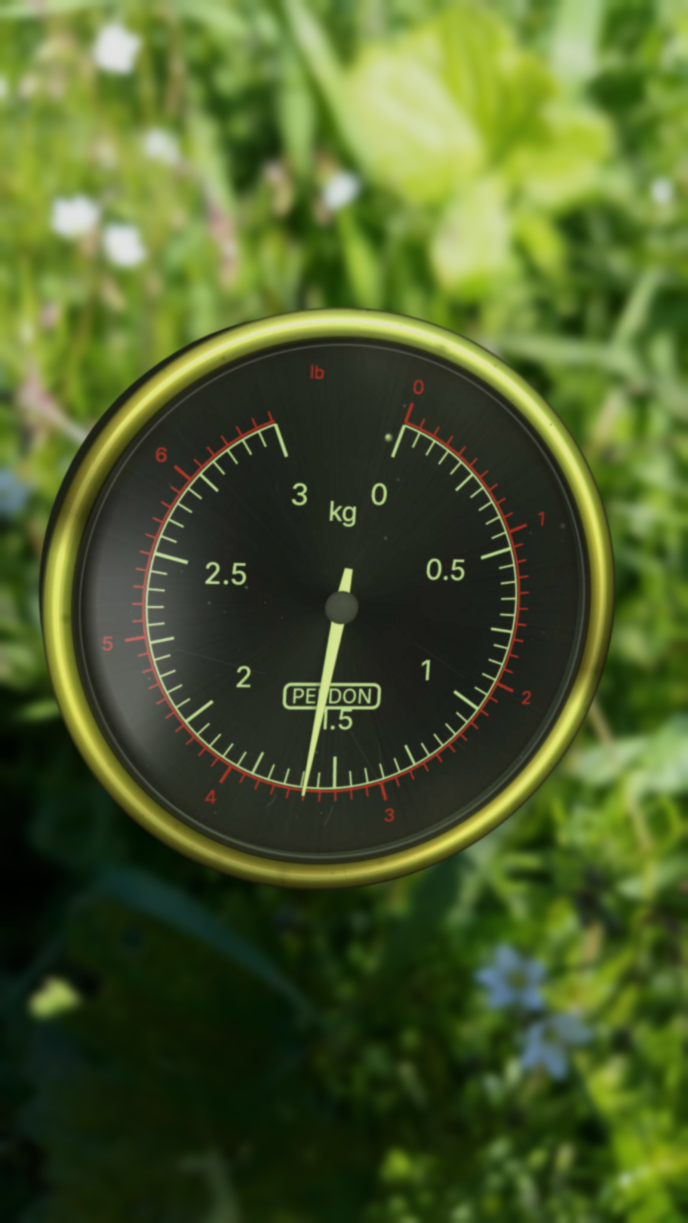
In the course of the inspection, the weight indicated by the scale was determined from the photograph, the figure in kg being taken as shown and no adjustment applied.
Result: 1.6 kg
